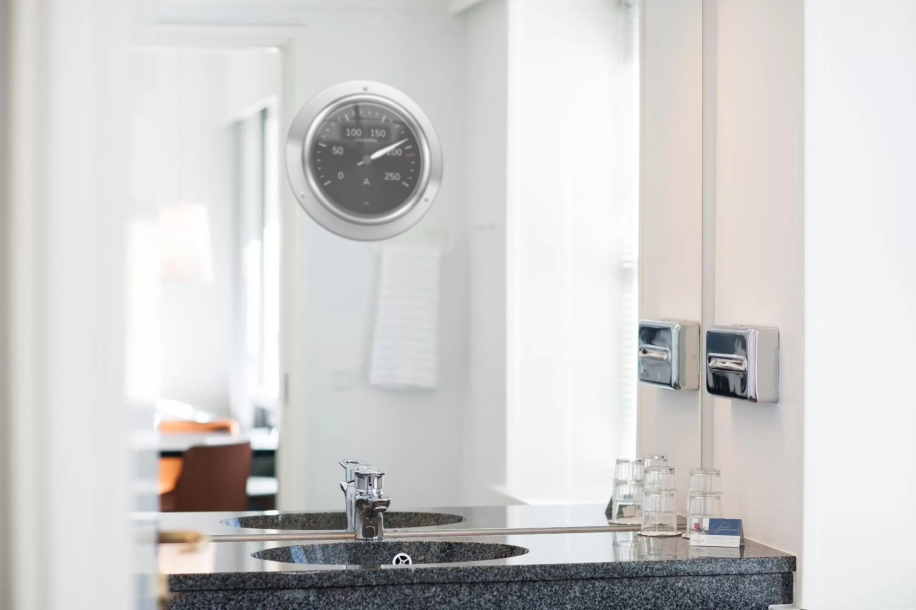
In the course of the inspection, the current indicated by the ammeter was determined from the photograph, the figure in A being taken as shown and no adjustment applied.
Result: 190 A
